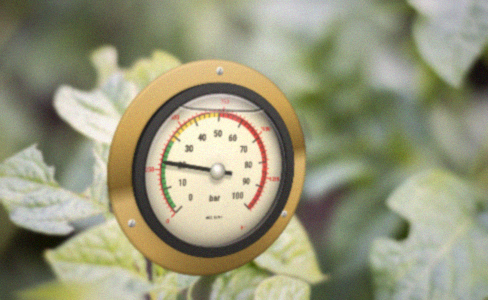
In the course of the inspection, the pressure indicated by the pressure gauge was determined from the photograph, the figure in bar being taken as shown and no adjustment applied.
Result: 20 bar
